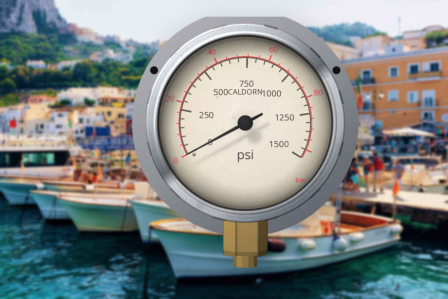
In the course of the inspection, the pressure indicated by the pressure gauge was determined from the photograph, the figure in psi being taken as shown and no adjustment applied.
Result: 0 psi
